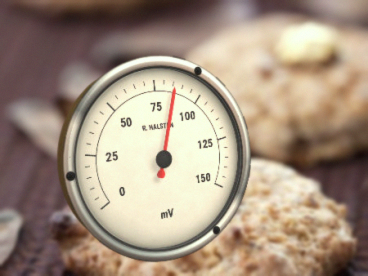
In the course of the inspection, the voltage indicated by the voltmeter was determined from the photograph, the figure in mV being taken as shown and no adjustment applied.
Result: 85 mV
